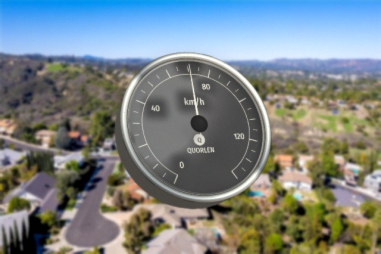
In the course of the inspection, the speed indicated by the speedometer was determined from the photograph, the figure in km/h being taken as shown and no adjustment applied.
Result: 70 km/h
